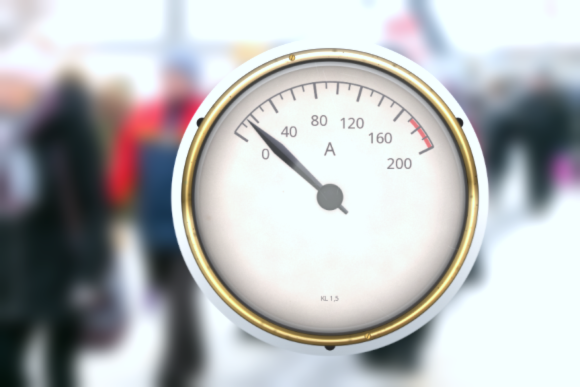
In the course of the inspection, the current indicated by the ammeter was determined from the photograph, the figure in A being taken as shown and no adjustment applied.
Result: 15 A
